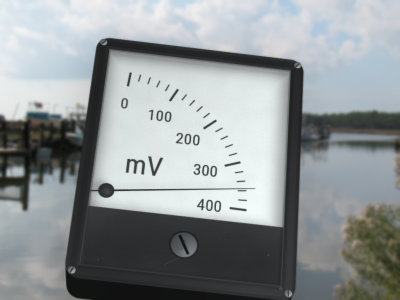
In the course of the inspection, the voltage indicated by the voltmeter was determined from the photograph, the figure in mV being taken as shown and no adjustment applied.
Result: 360 mV
